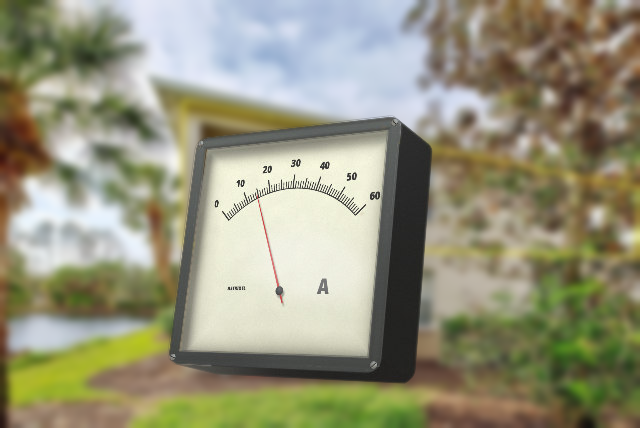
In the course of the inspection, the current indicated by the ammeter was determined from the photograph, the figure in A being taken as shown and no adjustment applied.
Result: 15 A
